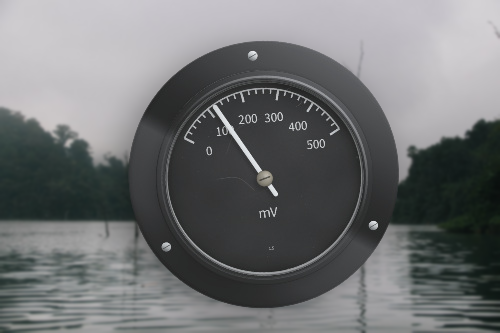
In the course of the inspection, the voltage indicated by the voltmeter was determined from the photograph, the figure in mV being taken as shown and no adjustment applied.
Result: 120 mV
